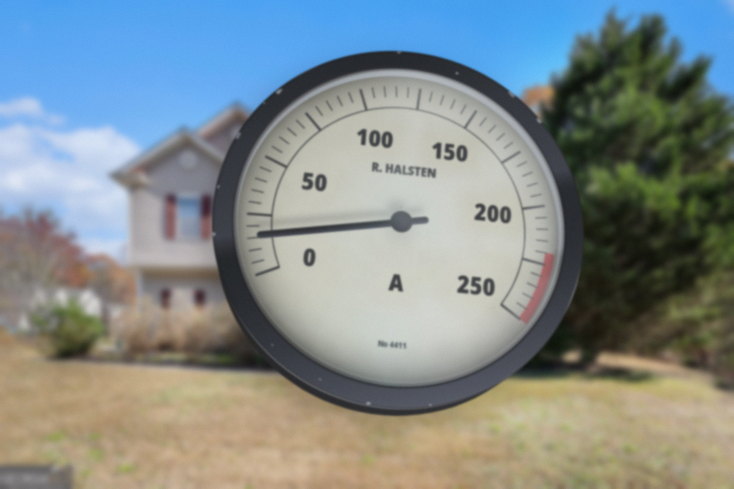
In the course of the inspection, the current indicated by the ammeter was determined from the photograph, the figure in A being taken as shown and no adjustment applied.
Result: 15 A
